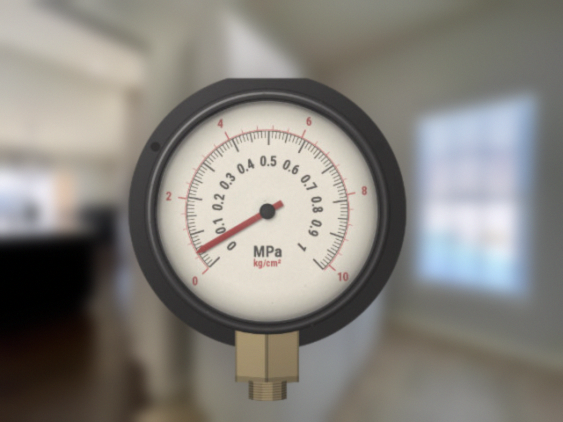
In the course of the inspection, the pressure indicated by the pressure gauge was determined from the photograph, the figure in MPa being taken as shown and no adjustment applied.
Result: 0.05 MPa
